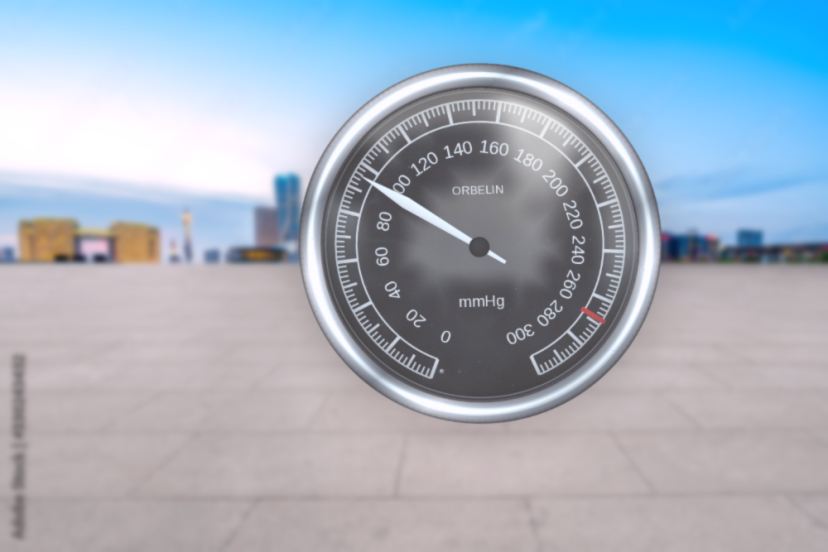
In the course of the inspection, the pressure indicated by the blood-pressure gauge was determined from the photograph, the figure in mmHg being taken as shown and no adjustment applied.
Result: 96 mmHg
